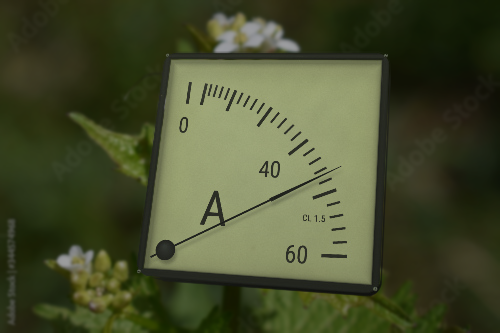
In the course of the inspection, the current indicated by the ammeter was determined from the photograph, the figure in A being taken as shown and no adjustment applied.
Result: 47 A
